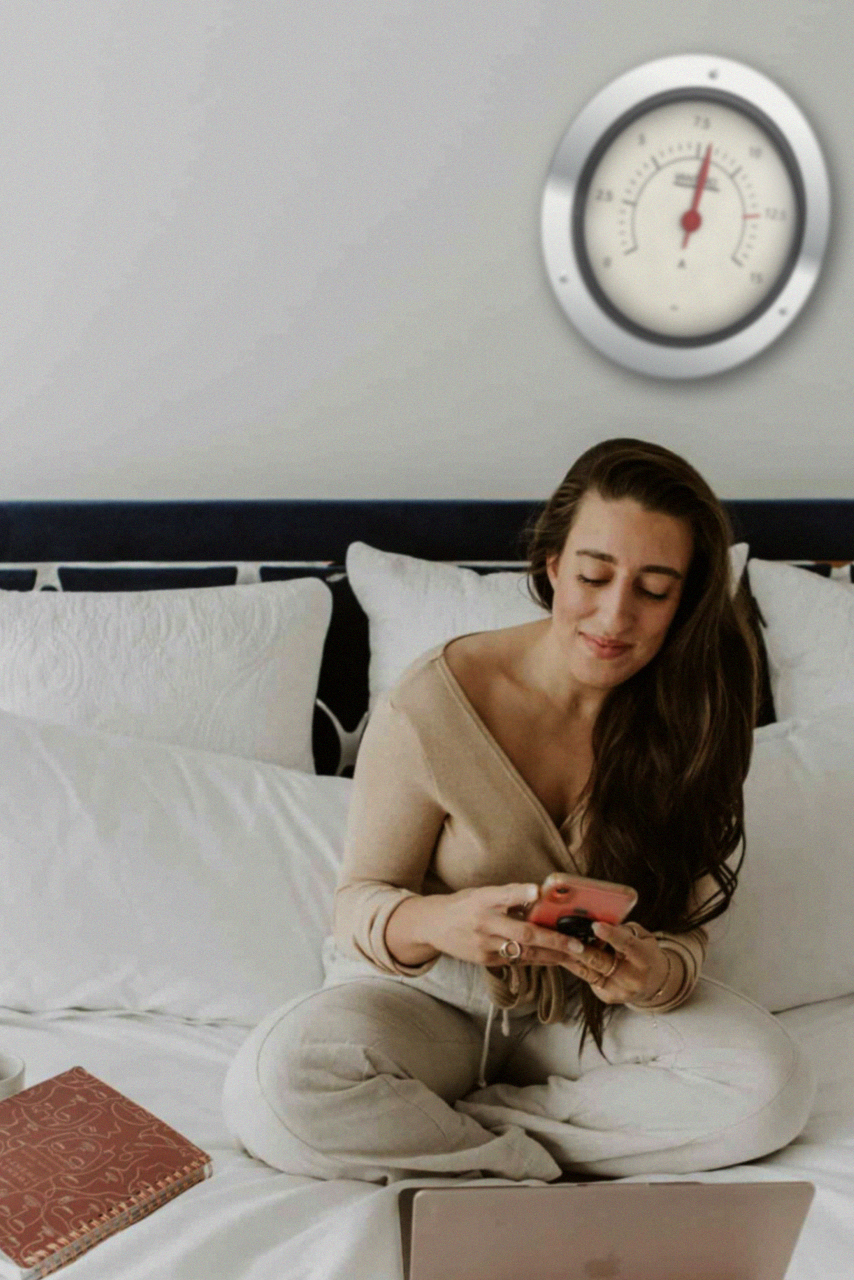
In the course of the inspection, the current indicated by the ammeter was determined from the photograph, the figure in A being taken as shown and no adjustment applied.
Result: 8 A
